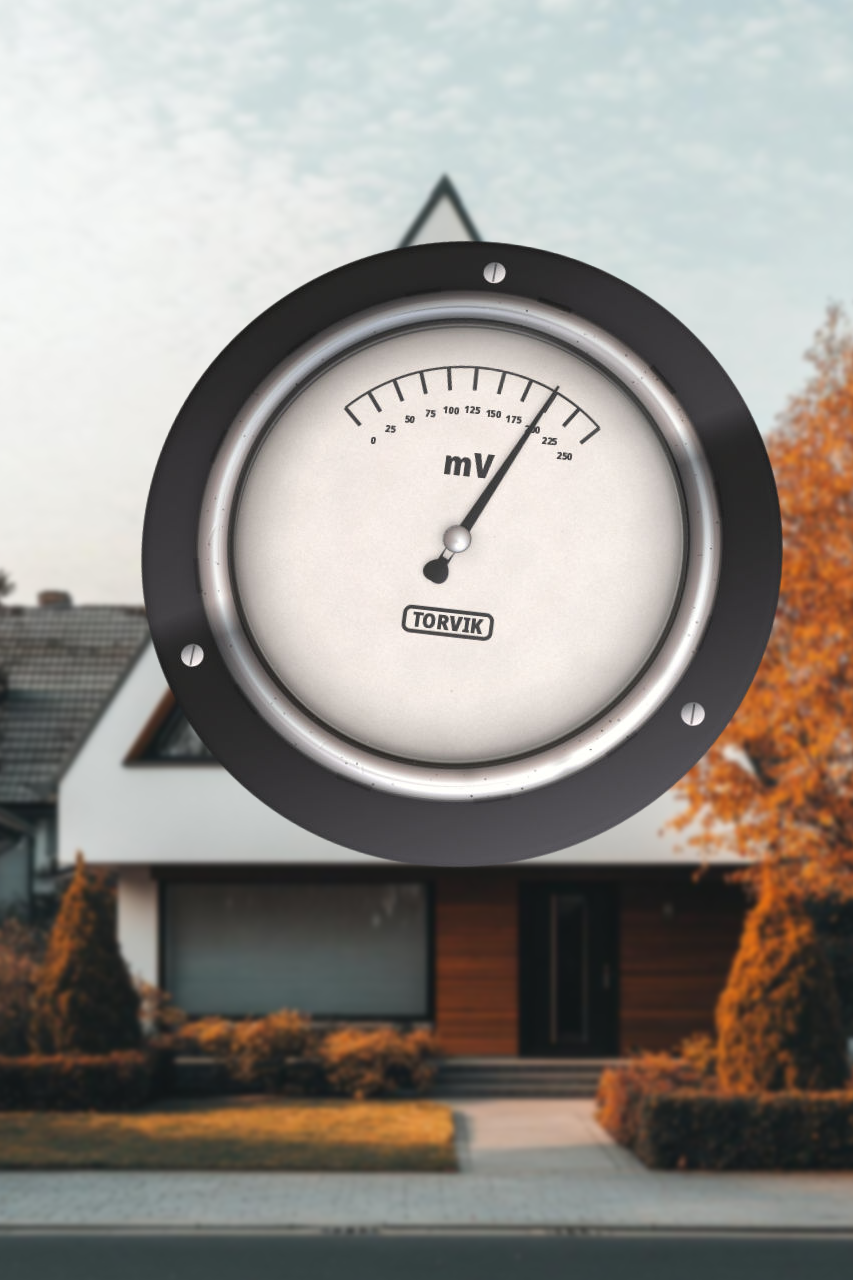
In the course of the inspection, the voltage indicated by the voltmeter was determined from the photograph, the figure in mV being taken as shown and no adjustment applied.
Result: 200 mV
